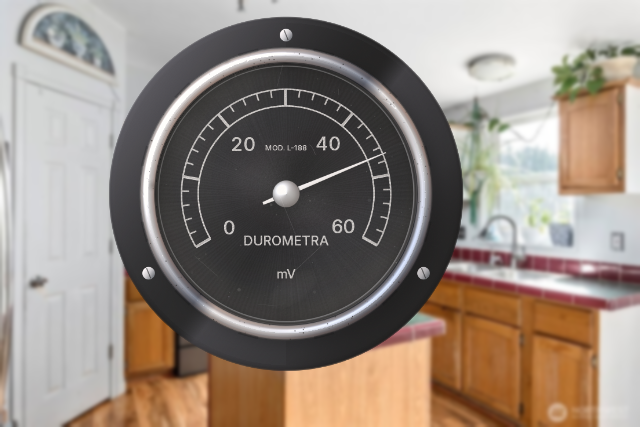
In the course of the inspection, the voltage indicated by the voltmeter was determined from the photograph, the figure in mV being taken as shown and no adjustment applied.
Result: 47 mV
